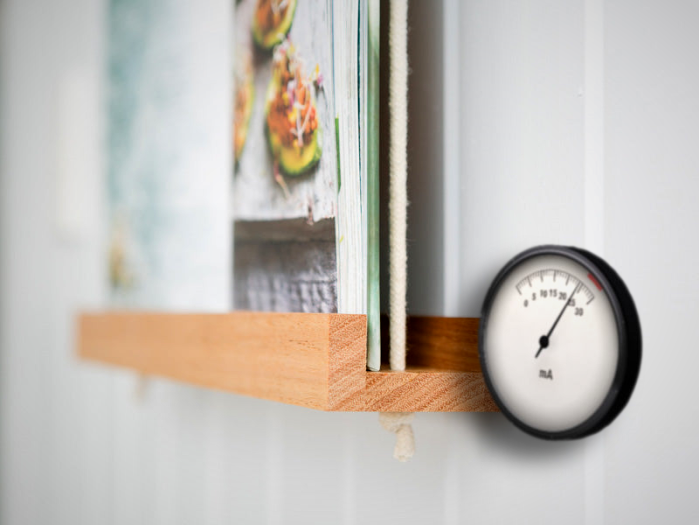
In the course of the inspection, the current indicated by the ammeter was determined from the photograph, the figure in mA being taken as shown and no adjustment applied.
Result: 25 mA
